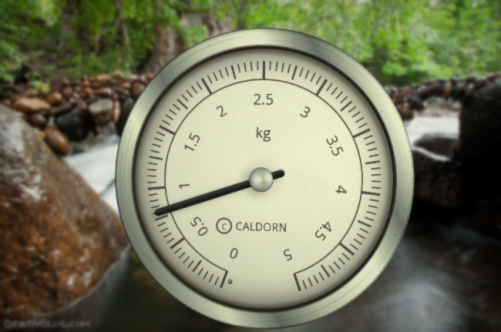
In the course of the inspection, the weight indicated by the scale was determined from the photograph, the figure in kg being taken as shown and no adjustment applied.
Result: 0.8 kg
